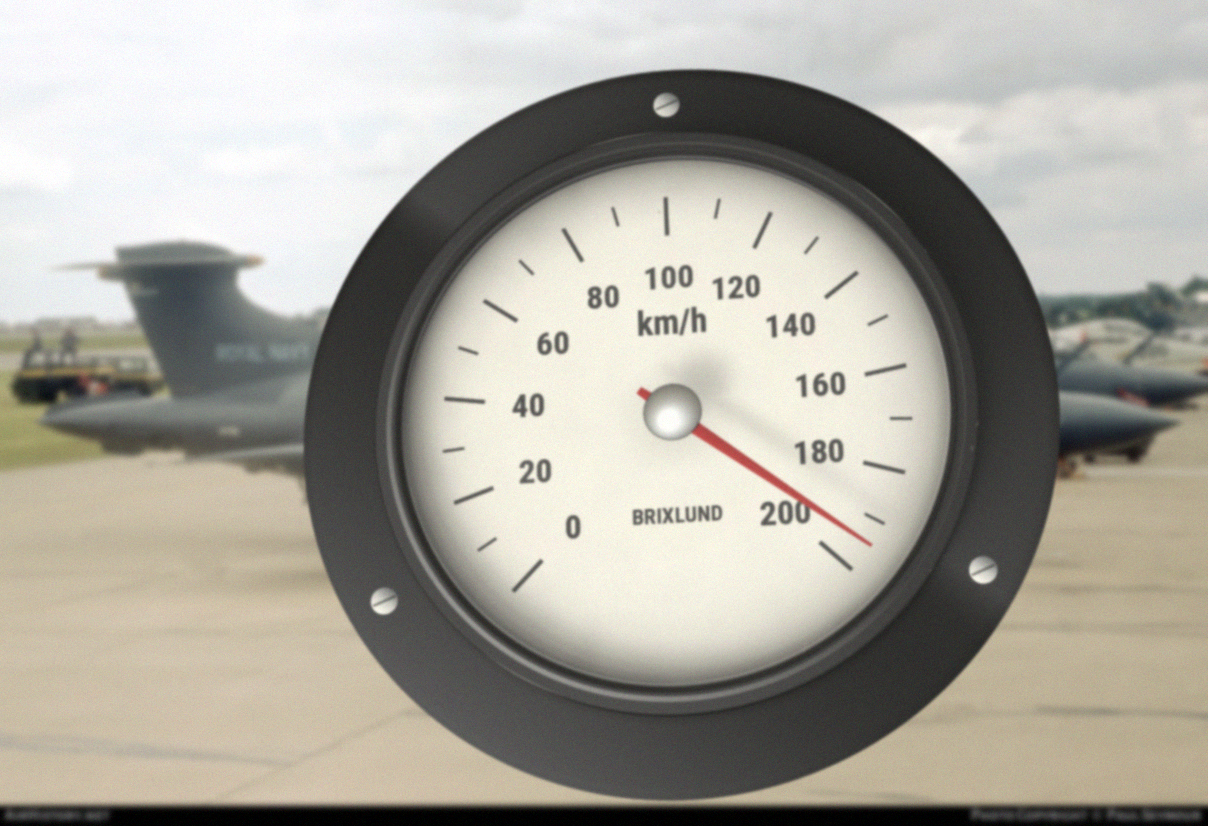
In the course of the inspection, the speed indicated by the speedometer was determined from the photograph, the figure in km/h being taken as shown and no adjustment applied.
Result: 195 km/h
